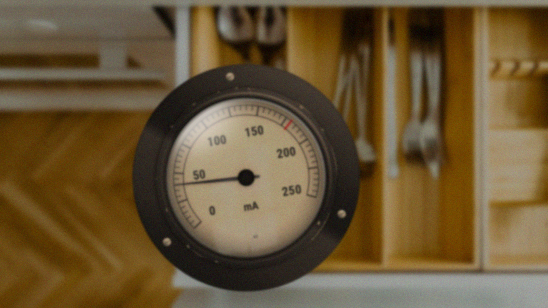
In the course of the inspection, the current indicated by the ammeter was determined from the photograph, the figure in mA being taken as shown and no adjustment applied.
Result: 40 mA
